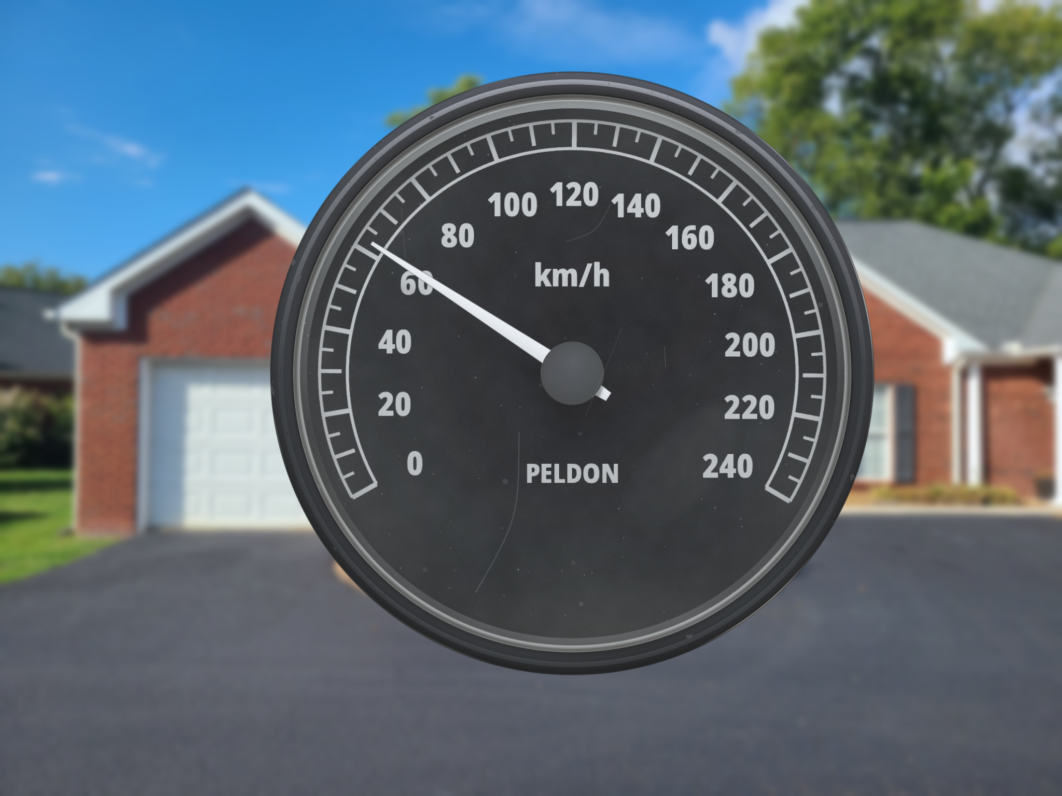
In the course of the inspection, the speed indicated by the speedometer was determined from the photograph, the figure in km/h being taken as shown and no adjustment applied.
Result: 62.5 km/h
